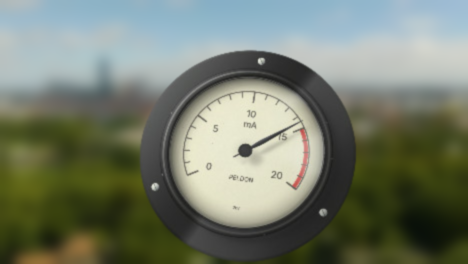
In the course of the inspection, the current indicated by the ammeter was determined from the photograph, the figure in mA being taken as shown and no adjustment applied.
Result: 14.5 mA
